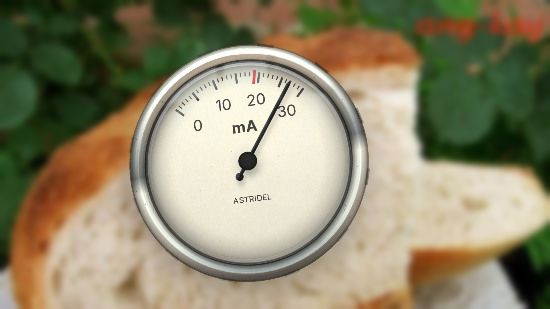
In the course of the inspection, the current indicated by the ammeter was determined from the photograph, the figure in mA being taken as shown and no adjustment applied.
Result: 27 mA
